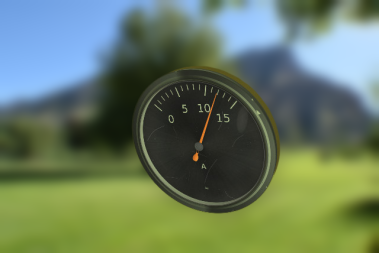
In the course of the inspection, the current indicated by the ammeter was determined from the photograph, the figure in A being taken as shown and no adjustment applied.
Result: 12 A
